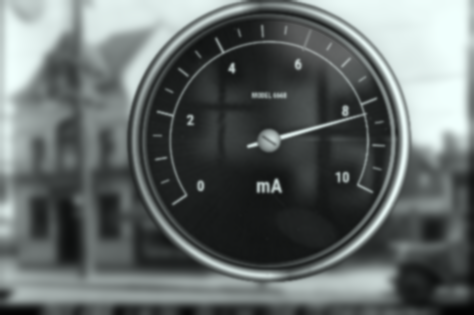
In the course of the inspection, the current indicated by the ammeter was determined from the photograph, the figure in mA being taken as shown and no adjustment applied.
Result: 8.25 mA
